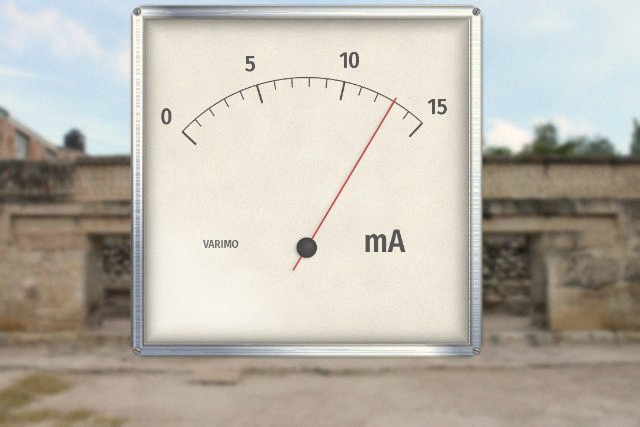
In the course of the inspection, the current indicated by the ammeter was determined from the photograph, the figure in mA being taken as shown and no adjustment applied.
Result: 13 mA
